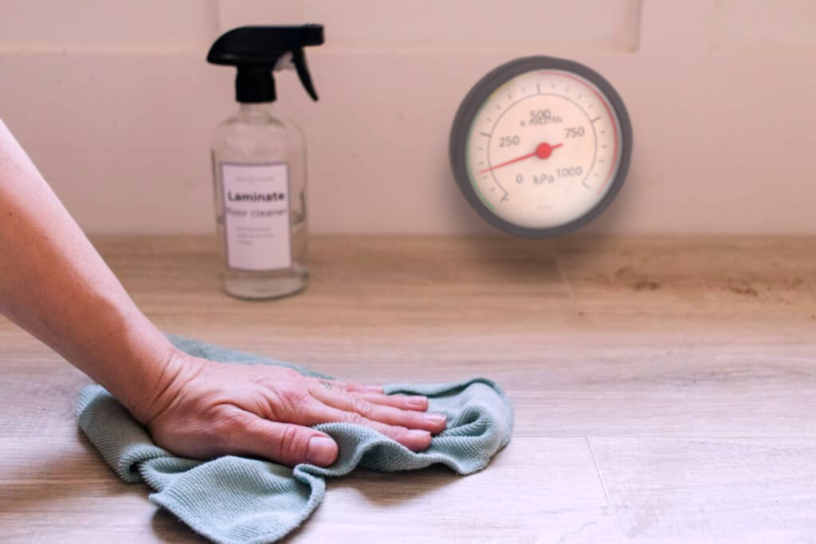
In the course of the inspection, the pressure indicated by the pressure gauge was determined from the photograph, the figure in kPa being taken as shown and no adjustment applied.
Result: 125 kPa
